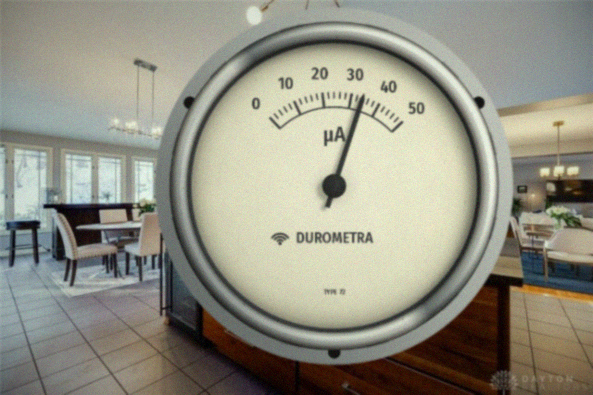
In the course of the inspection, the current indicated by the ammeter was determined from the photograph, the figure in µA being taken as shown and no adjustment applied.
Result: 34 µA
